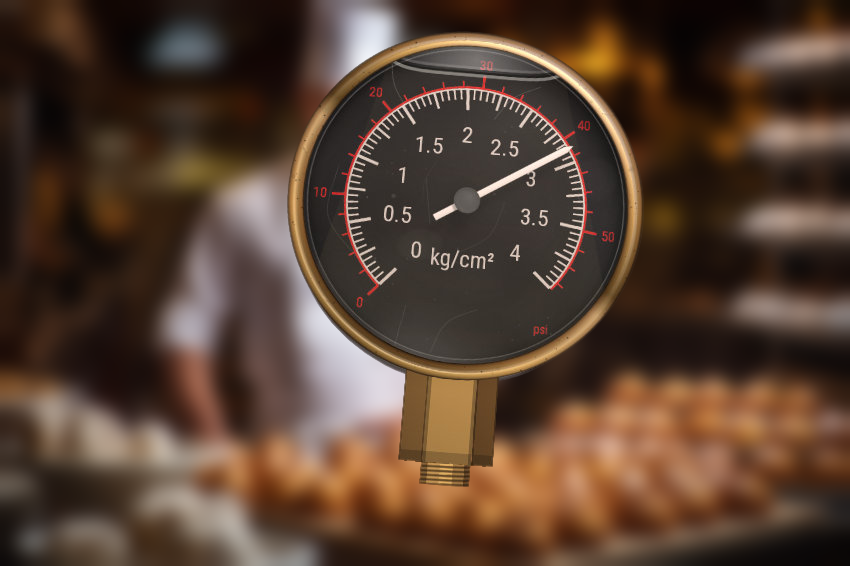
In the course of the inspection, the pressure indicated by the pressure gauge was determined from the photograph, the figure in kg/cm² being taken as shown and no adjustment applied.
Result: 2.9 kg/cm²
